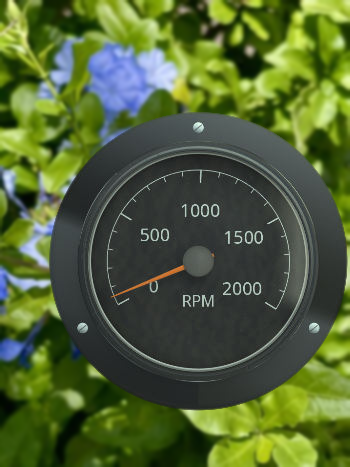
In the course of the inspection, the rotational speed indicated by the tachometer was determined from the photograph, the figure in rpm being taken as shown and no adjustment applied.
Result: 50 rpm
